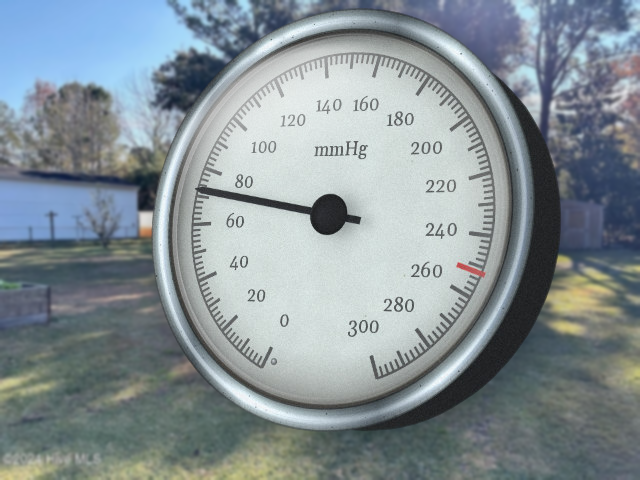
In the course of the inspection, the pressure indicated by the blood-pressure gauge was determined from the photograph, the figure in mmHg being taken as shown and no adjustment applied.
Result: 72 mmHg
